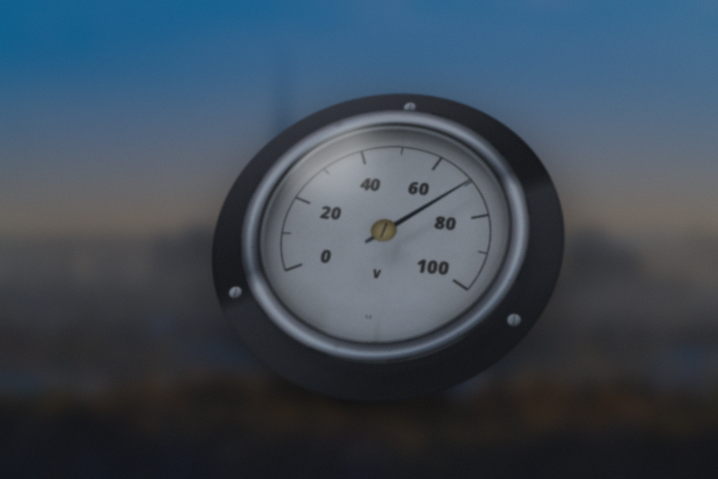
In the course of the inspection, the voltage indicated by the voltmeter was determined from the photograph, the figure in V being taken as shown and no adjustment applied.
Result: 70 V
